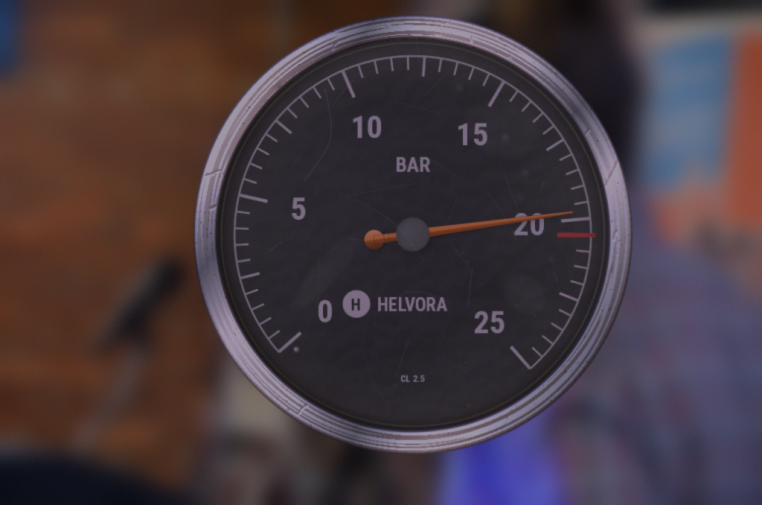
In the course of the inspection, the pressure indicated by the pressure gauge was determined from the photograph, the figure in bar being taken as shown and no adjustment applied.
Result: 19.75 bar
